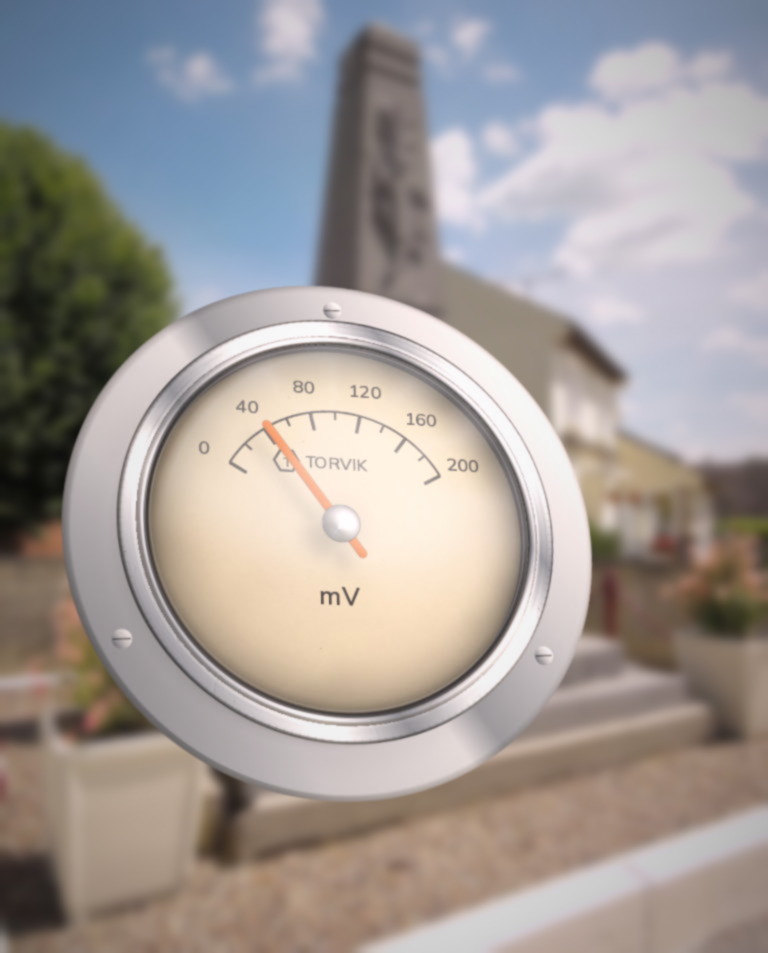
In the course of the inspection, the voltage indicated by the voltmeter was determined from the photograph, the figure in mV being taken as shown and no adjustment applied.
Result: 40 mV
